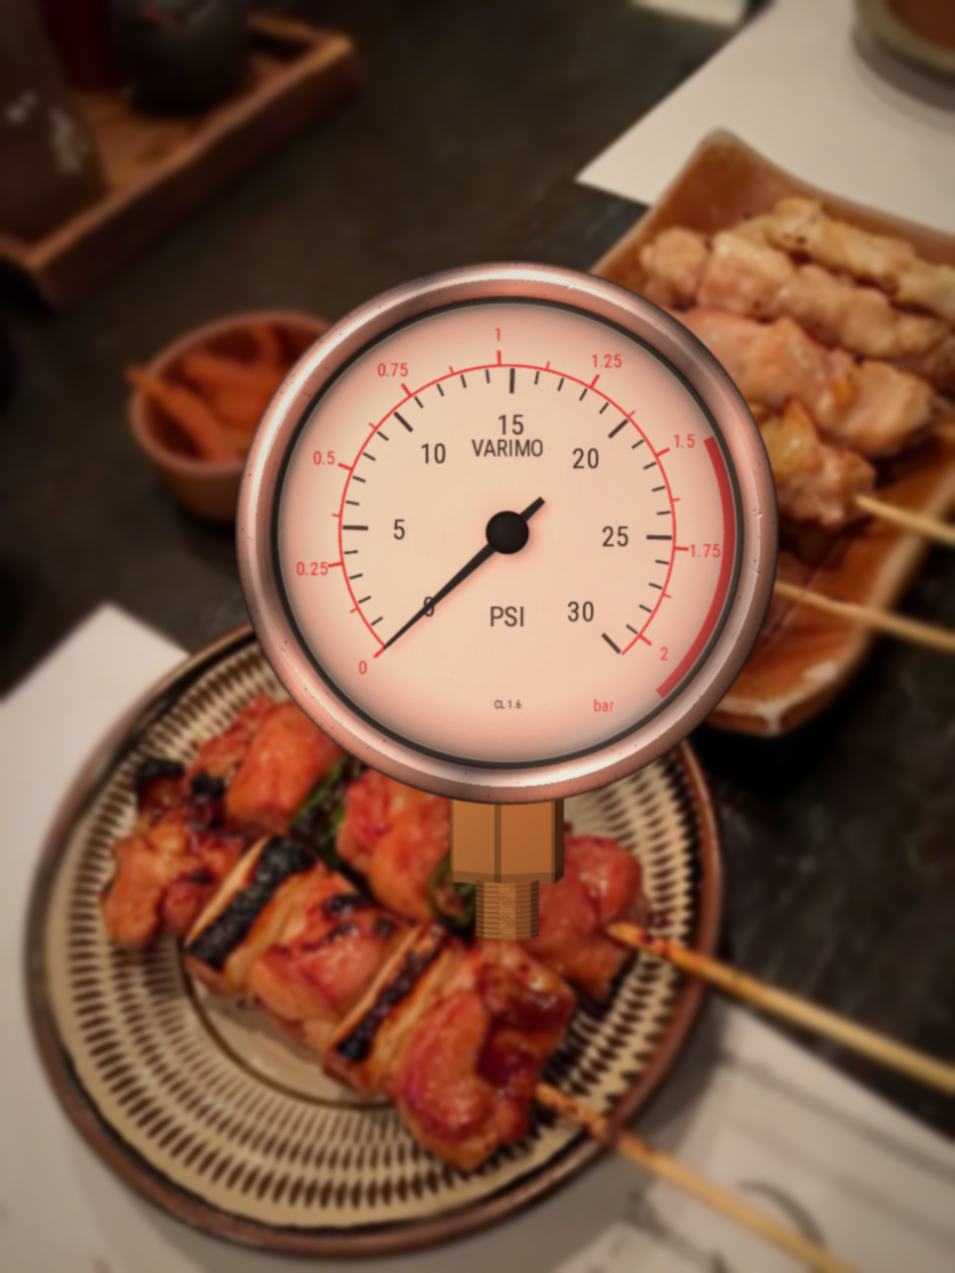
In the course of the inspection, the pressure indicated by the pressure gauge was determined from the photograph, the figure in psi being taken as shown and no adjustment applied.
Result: 0 psi
